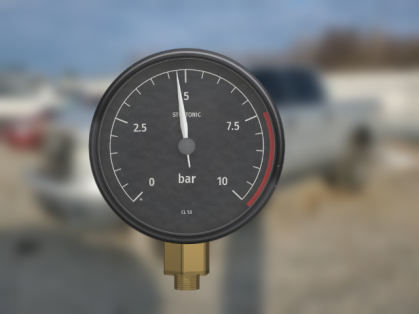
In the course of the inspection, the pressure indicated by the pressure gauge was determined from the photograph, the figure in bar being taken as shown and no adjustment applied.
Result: 4.75 bar
